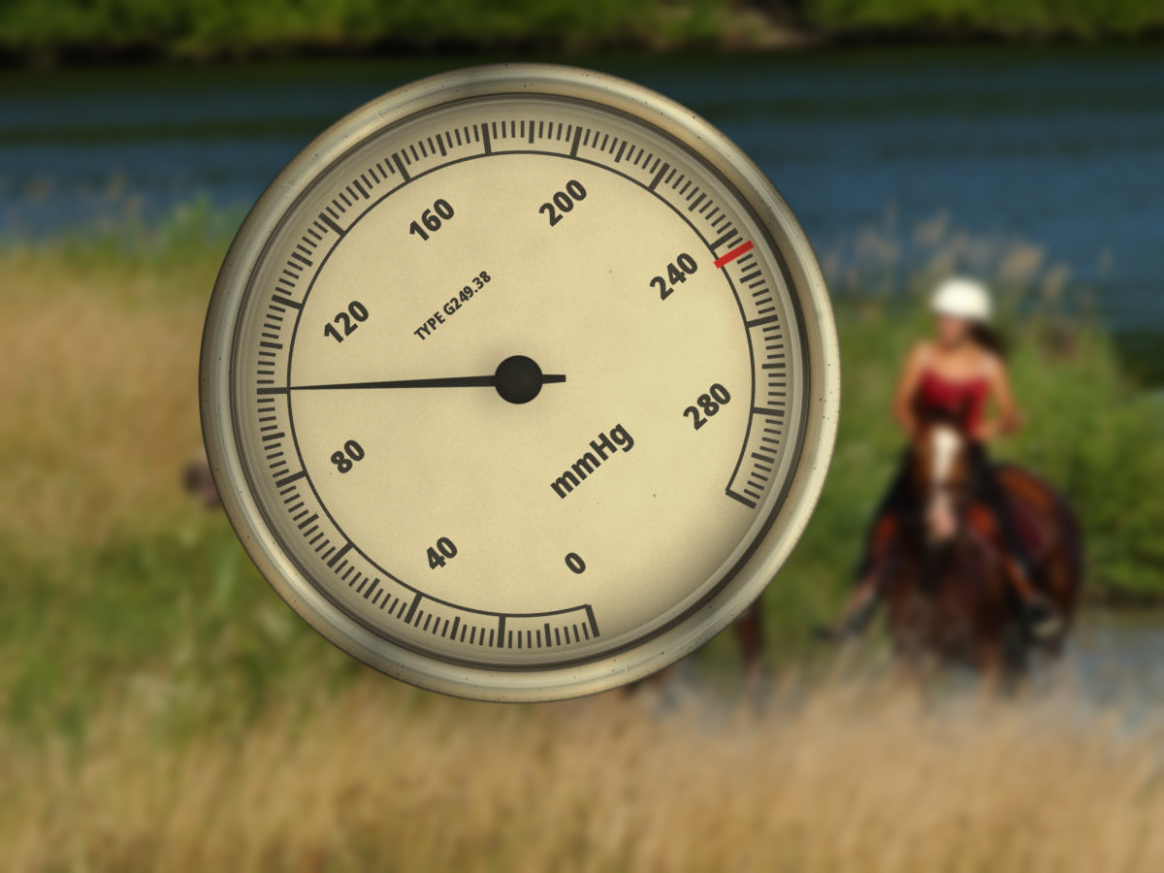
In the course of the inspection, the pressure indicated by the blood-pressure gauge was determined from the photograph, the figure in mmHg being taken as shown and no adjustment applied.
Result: 100 mmHg
